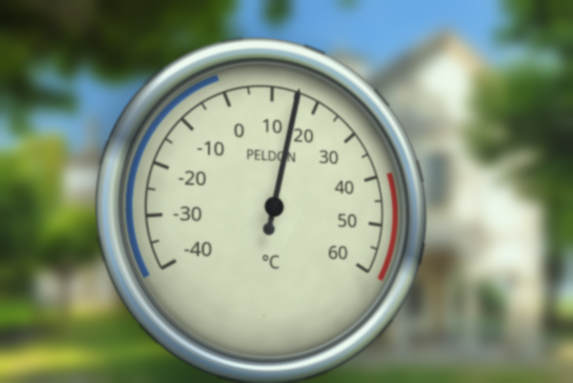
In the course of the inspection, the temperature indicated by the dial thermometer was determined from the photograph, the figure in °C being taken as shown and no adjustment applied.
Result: 15 °C
